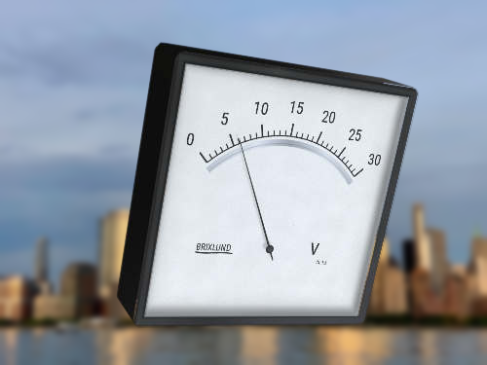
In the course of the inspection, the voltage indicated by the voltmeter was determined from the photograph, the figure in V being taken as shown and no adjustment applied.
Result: 6 V
